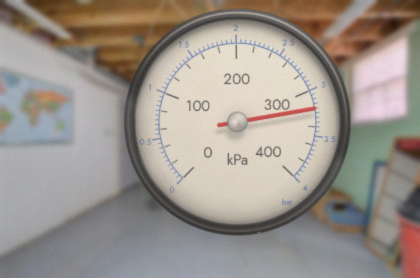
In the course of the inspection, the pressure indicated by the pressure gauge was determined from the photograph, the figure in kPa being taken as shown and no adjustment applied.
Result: 320 kPa
